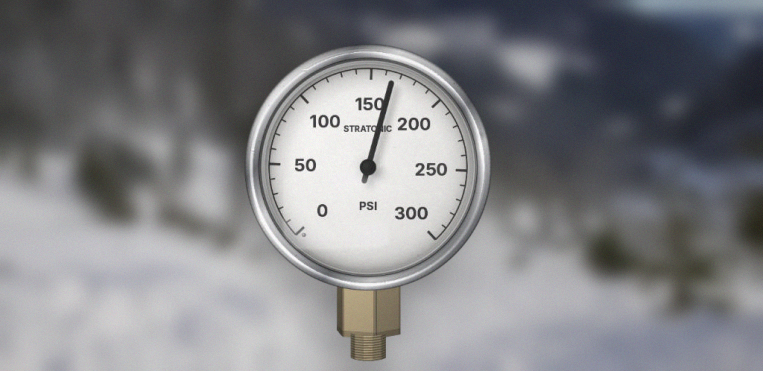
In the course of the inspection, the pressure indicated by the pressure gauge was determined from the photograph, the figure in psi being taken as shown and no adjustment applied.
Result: 165 psi
